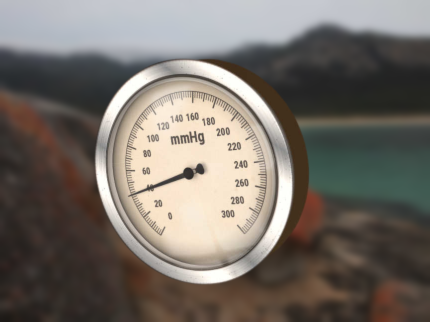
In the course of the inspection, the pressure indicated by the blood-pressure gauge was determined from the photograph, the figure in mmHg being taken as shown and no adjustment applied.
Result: 40 mmHg
